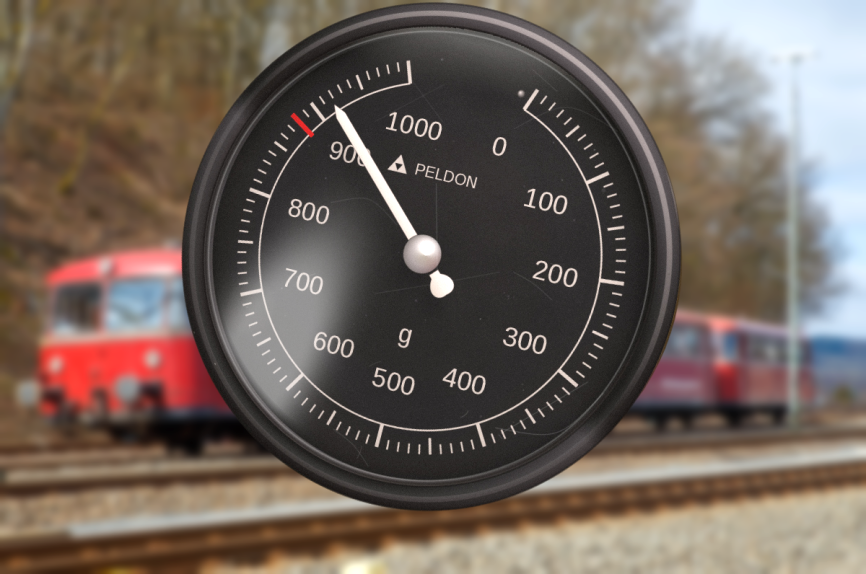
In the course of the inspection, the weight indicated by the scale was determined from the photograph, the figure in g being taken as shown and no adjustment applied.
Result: 920 g
